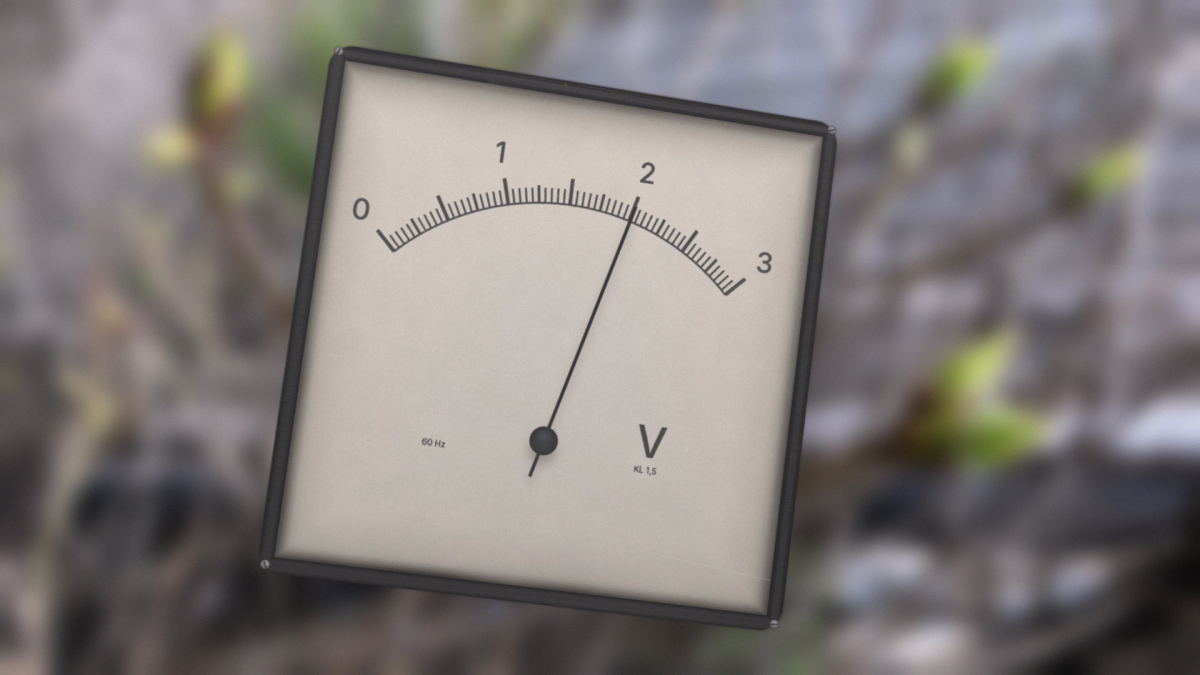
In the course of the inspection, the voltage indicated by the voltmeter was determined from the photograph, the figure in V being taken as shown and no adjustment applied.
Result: 2 V
